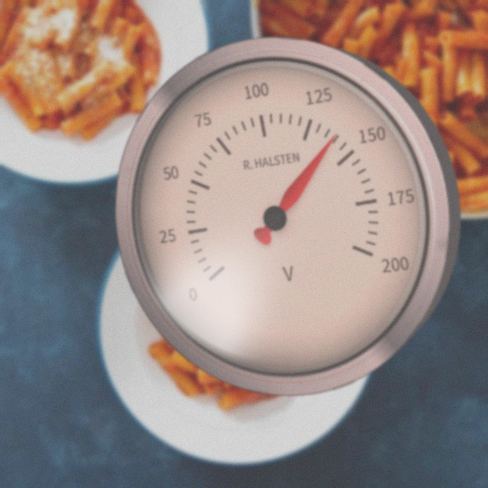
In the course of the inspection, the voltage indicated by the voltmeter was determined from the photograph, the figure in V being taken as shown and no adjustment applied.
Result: 140 V
